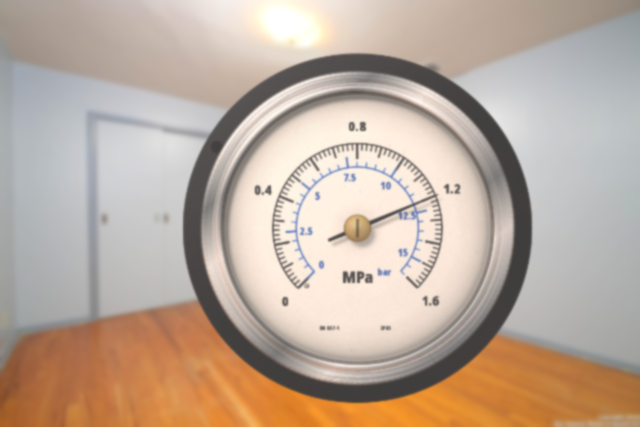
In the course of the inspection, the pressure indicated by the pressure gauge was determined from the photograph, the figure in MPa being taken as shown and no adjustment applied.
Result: 1.2 MPa
